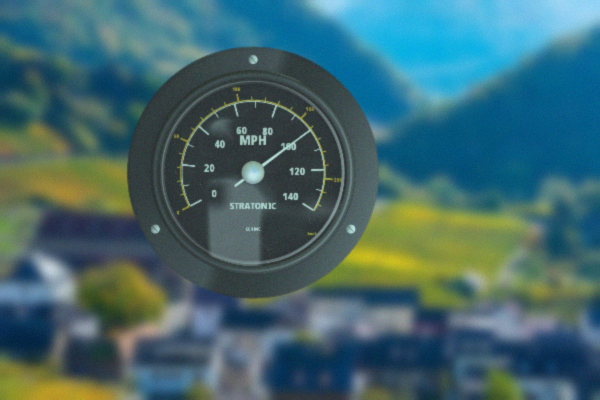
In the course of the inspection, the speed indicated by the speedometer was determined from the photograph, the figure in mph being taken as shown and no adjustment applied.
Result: 100 mph
